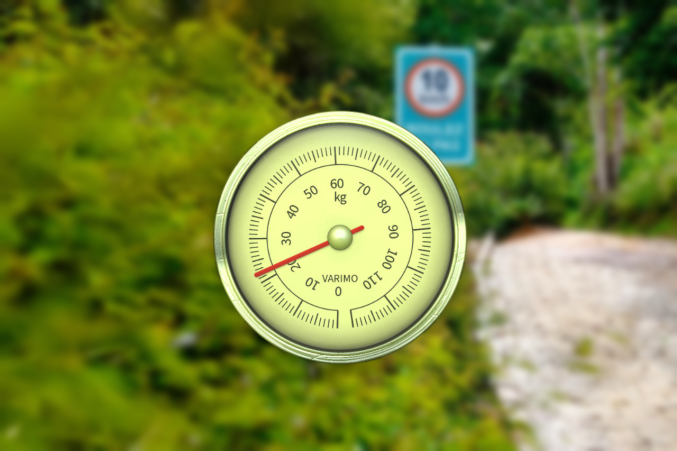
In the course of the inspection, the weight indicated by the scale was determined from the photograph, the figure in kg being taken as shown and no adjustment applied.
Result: 22 kg
